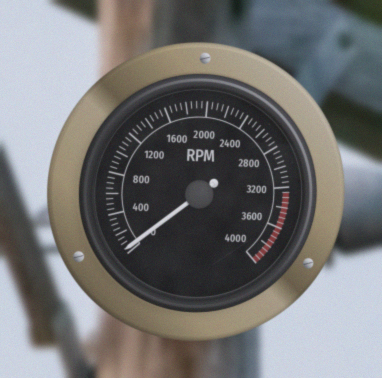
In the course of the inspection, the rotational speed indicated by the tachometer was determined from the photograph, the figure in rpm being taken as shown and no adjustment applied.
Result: 50 rpm
